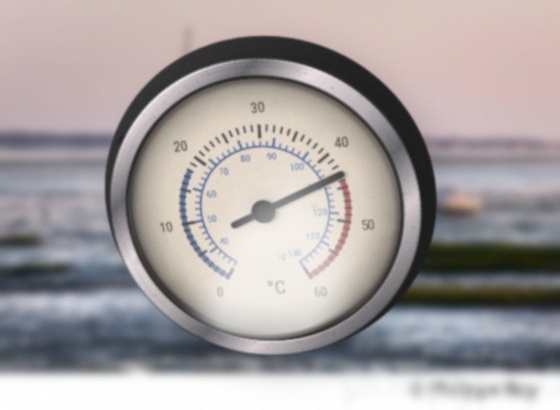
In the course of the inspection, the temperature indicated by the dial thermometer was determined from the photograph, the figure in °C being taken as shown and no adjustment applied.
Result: 43 °C
